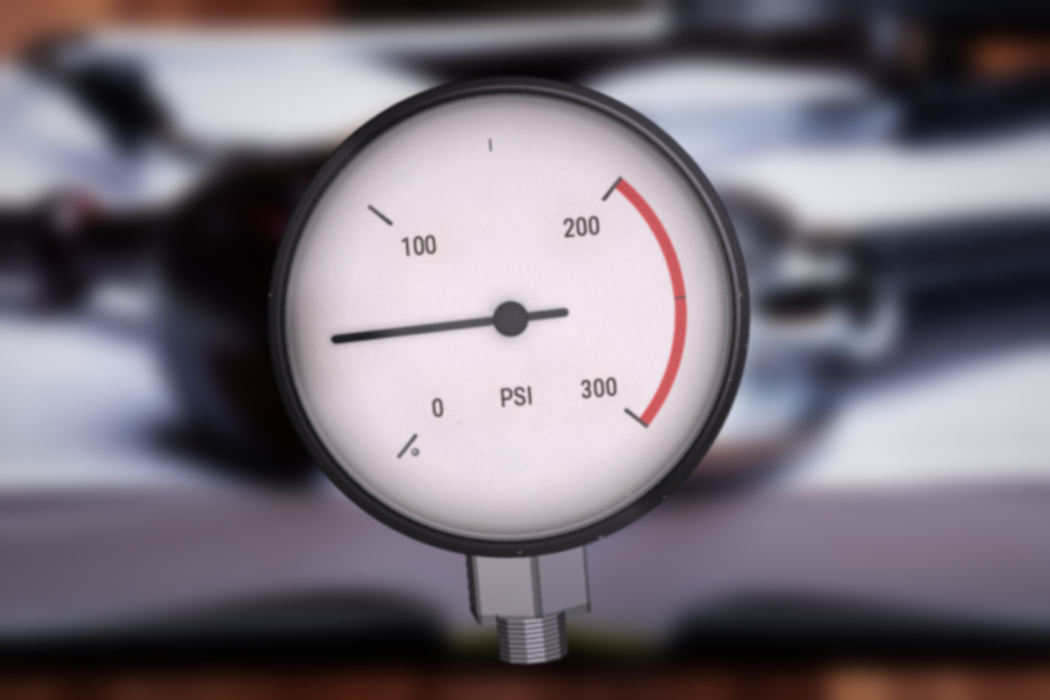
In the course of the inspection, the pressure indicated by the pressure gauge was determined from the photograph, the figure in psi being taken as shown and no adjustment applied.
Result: 50 psi
